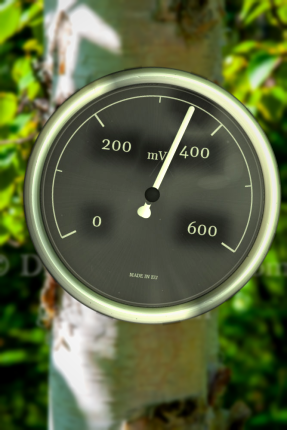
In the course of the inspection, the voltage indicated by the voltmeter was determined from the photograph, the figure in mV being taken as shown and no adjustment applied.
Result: 350 mV
